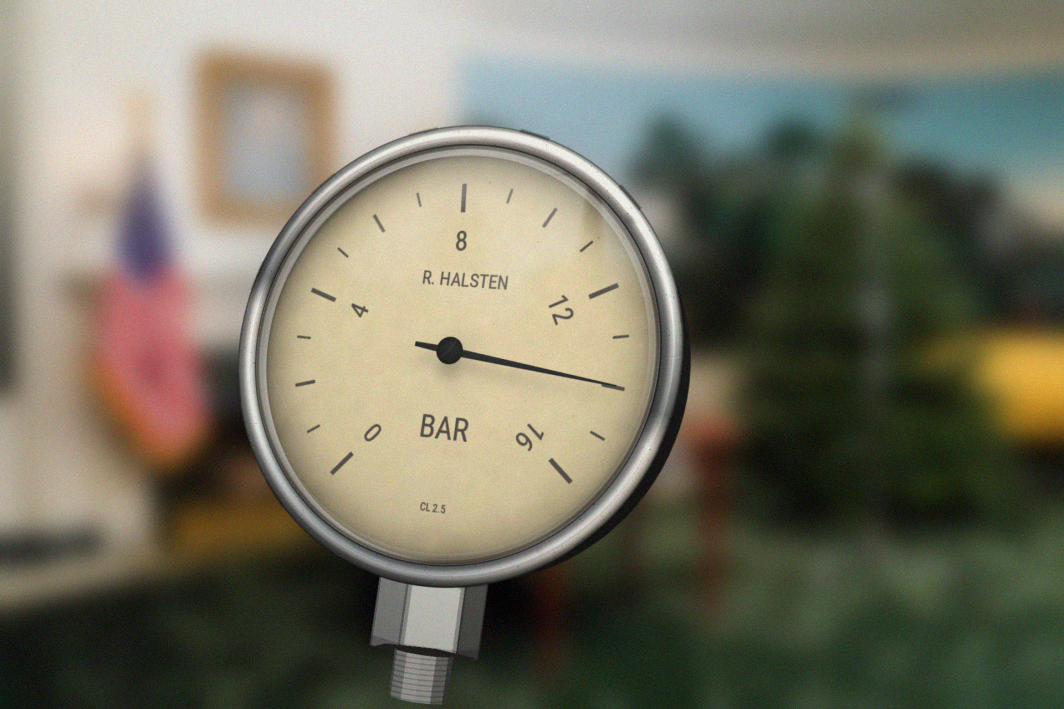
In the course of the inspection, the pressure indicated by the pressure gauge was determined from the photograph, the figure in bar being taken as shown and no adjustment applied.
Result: 14 bar
